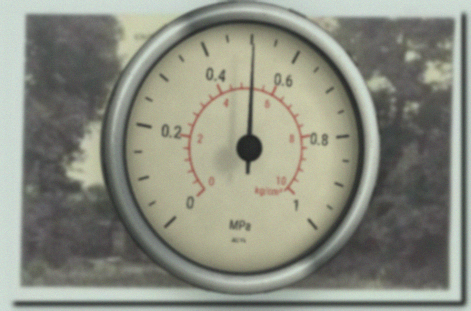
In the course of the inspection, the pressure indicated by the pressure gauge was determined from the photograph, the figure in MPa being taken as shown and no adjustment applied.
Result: 0.5 MPa
